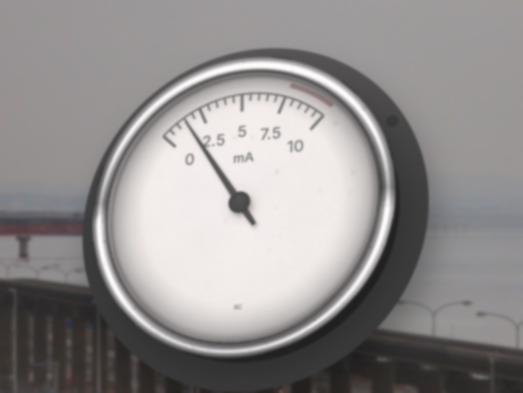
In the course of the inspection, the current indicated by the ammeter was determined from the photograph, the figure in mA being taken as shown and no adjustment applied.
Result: 1.5 mA
